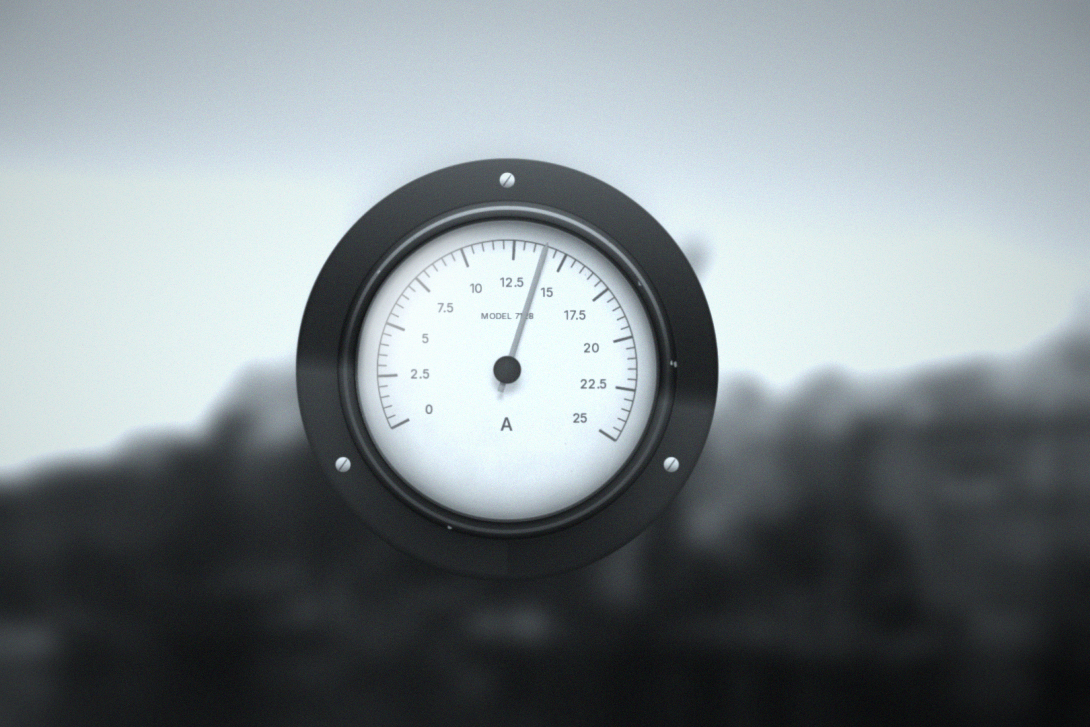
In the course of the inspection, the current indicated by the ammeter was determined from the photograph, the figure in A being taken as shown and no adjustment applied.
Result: 14 A
